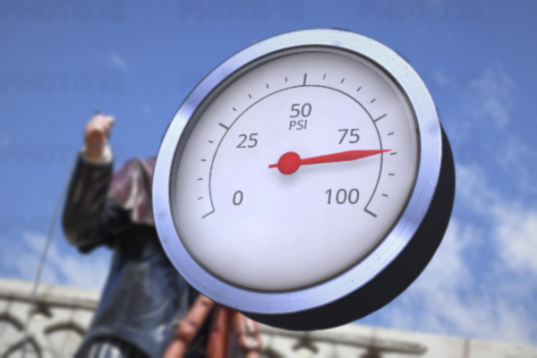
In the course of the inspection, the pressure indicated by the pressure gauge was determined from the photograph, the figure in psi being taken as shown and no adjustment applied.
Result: 85 psi
